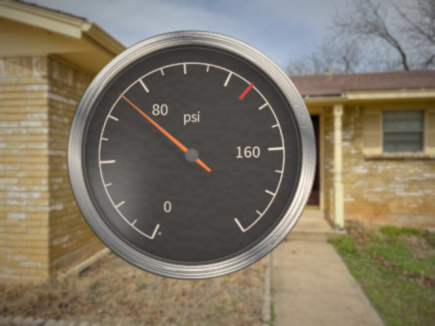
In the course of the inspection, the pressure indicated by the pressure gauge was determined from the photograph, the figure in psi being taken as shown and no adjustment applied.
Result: 70 psi
